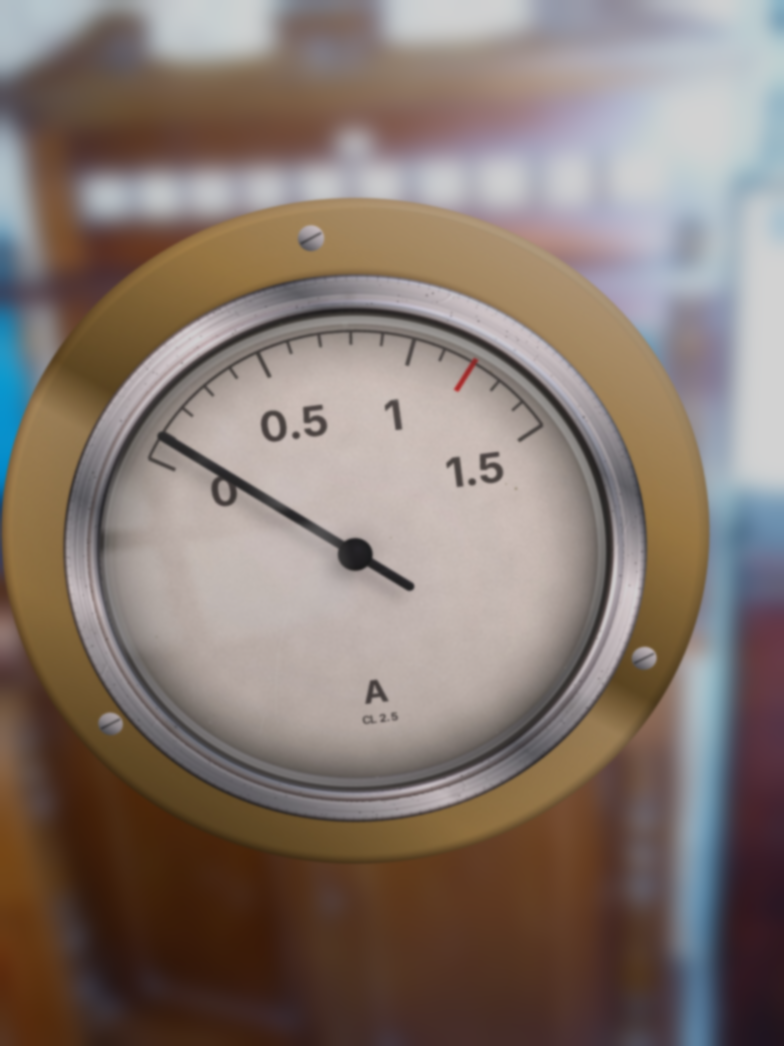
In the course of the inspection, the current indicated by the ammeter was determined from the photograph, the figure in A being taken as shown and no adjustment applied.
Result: 0.1 A
